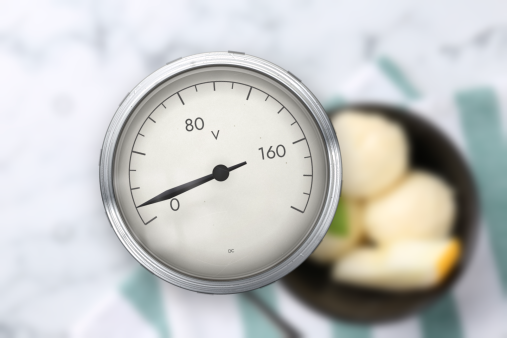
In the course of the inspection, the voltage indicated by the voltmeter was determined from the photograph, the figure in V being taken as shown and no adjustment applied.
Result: 10 V
